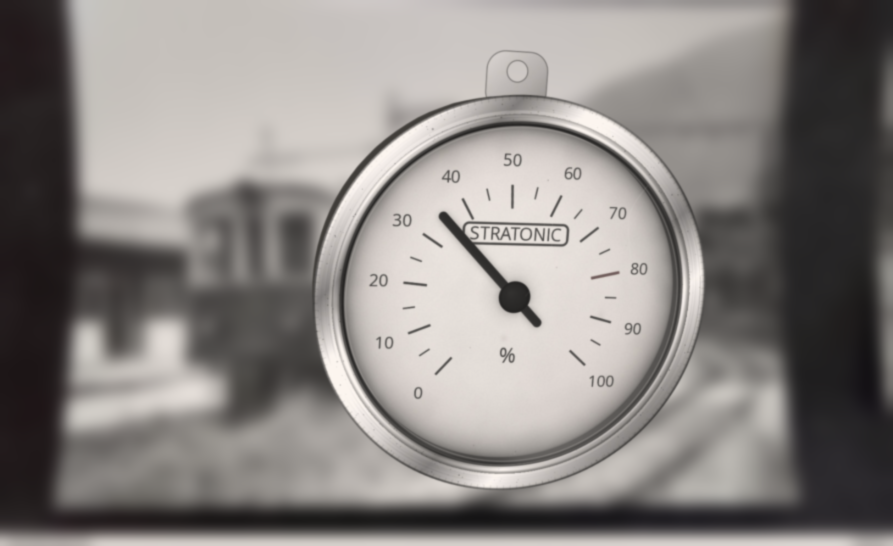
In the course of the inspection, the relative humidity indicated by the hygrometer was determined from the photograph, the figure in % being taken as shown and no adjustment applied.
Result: 35 %
